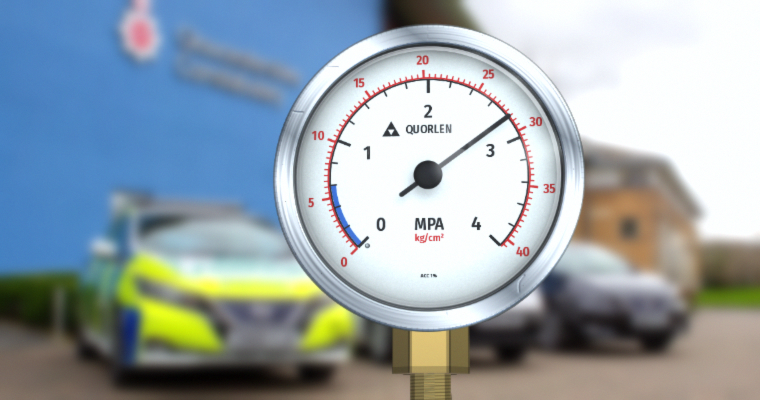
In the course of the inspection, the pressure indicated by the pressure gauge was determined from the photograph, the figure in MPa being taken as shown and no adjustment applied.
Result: 2.8 MPa
